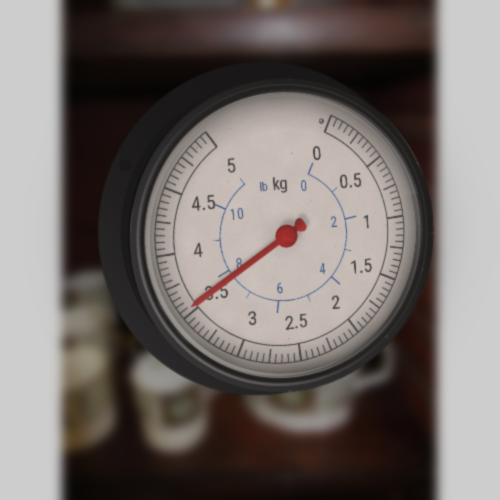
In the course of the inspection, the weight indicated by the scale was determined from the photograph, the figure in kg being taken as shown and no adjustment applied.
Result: 3.55 kg
